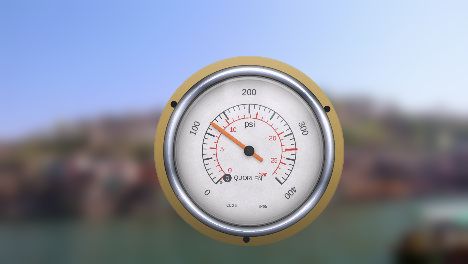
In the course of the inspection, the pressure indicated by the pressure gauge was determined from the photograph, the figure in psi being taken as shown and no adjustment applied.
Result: 120 psi
